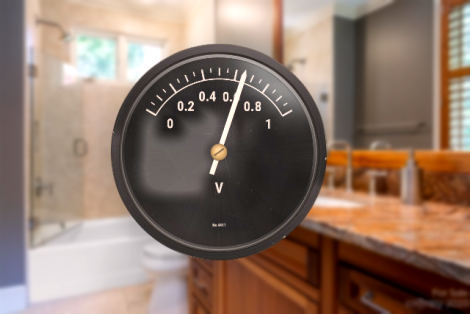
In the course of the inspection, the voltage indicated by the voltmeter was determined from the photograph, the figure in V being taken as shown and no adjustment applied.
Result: 0.65 V
